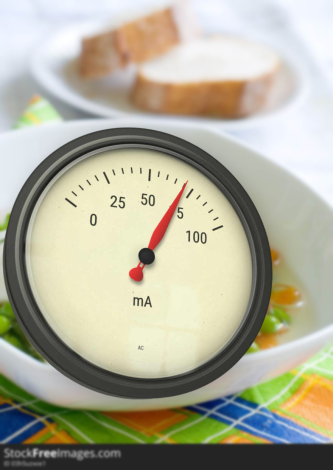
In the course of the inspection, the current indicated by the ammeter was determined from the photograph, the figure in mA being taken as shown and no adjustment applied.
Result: 70 mA
